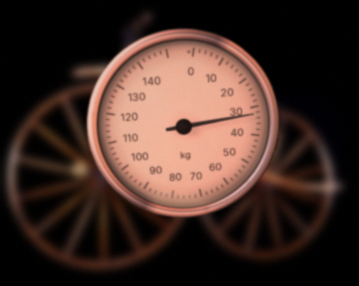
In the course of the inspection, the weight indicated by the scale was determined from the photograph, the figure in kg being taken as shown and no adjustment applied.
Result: 32 kg
